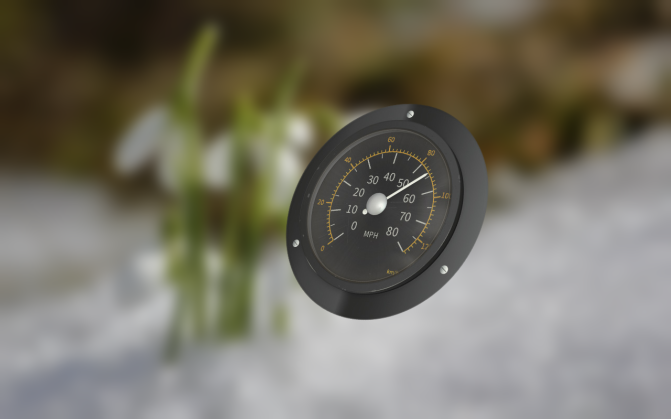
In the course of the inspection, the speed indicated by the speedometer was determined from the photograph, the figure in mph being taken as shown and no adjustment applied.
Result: 55 mph
